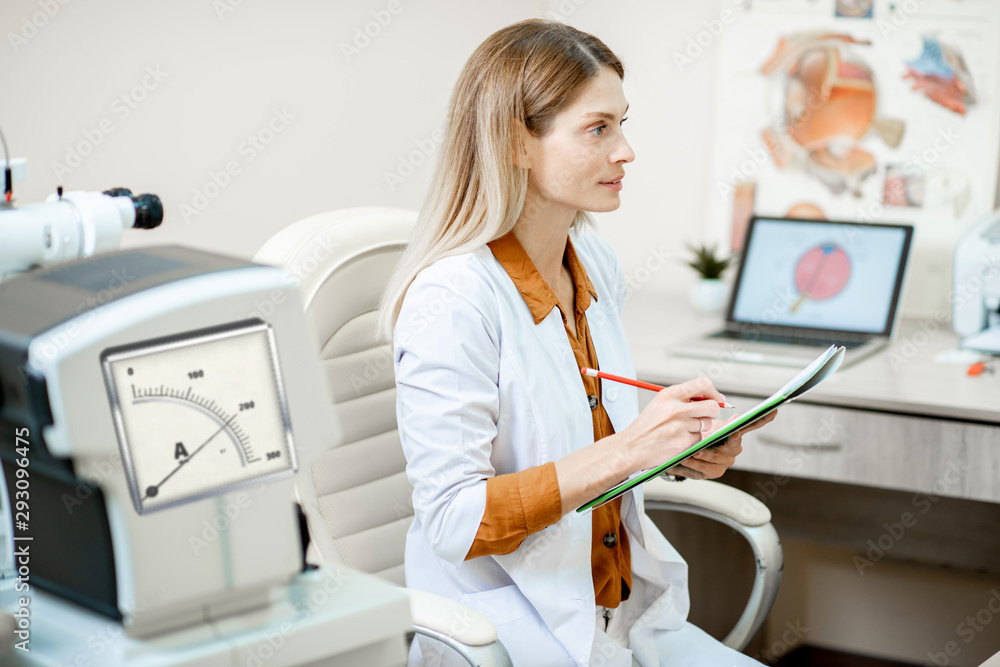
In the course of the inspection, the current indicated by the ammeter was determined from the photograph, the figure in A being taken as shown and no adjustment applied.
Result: 200 A
